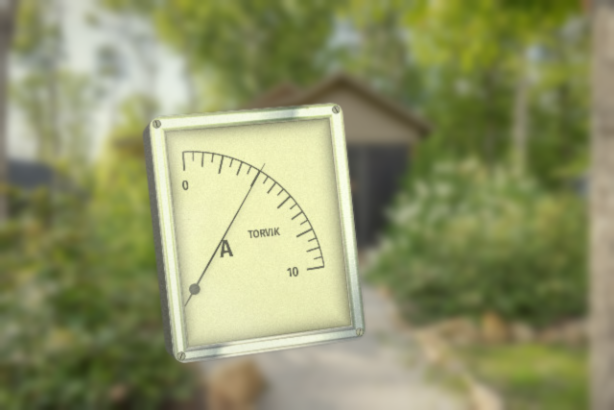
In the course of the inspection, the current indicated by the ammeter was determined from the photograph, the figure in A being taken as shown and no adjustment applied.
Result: 4 A
